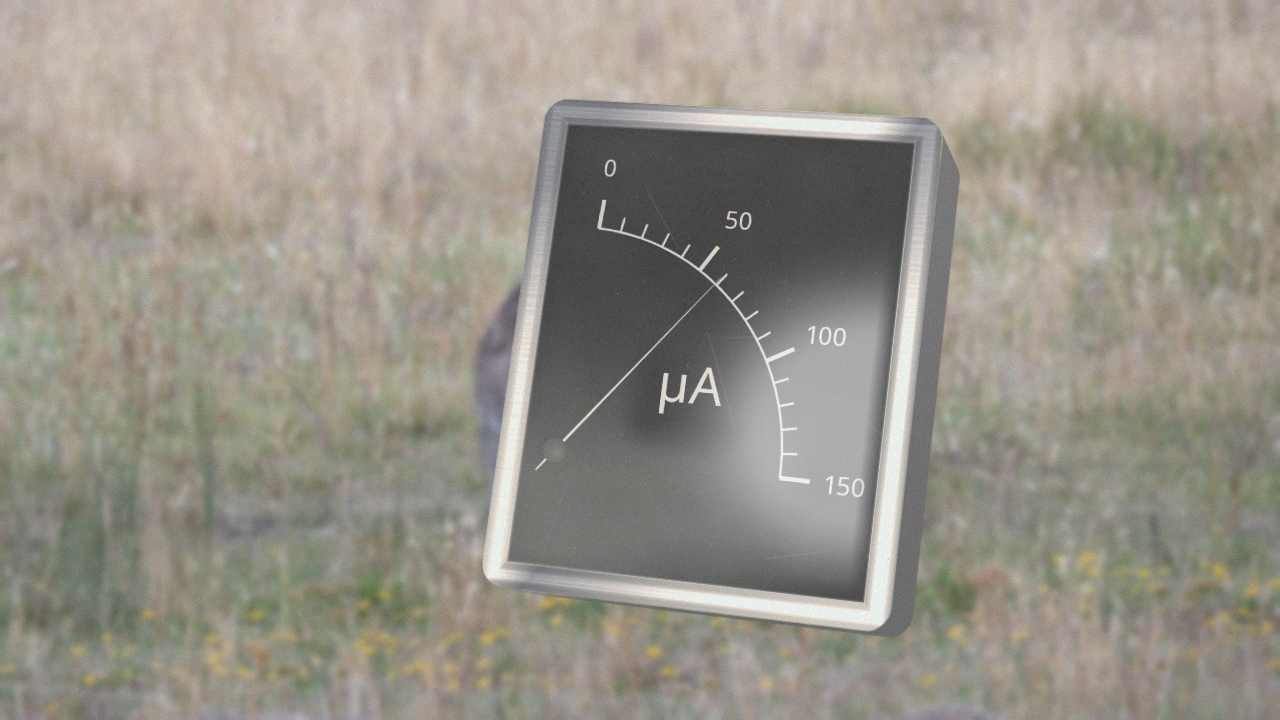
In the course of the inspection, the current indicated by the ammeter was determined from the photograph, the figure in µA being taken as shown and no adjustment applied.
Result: 60 µA
